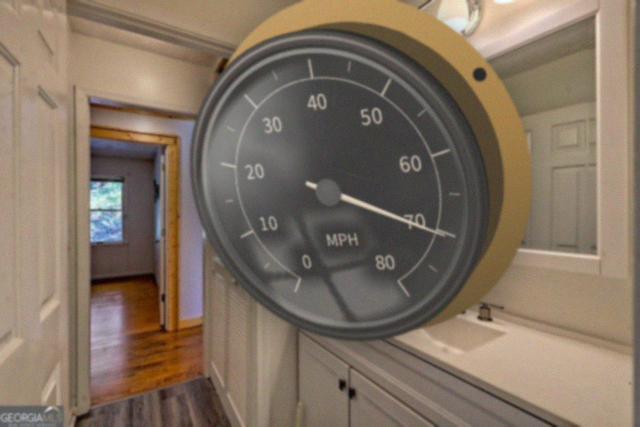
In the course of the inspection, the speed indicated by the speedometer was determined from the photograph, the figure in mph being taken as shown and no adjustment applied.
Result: 70 mph
